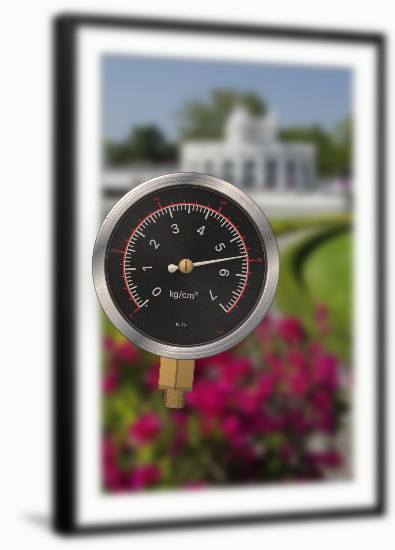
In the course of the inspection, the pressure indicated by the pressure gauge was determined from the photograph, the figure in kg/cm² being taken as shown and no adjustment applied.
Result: 5.5 kg/cm²
